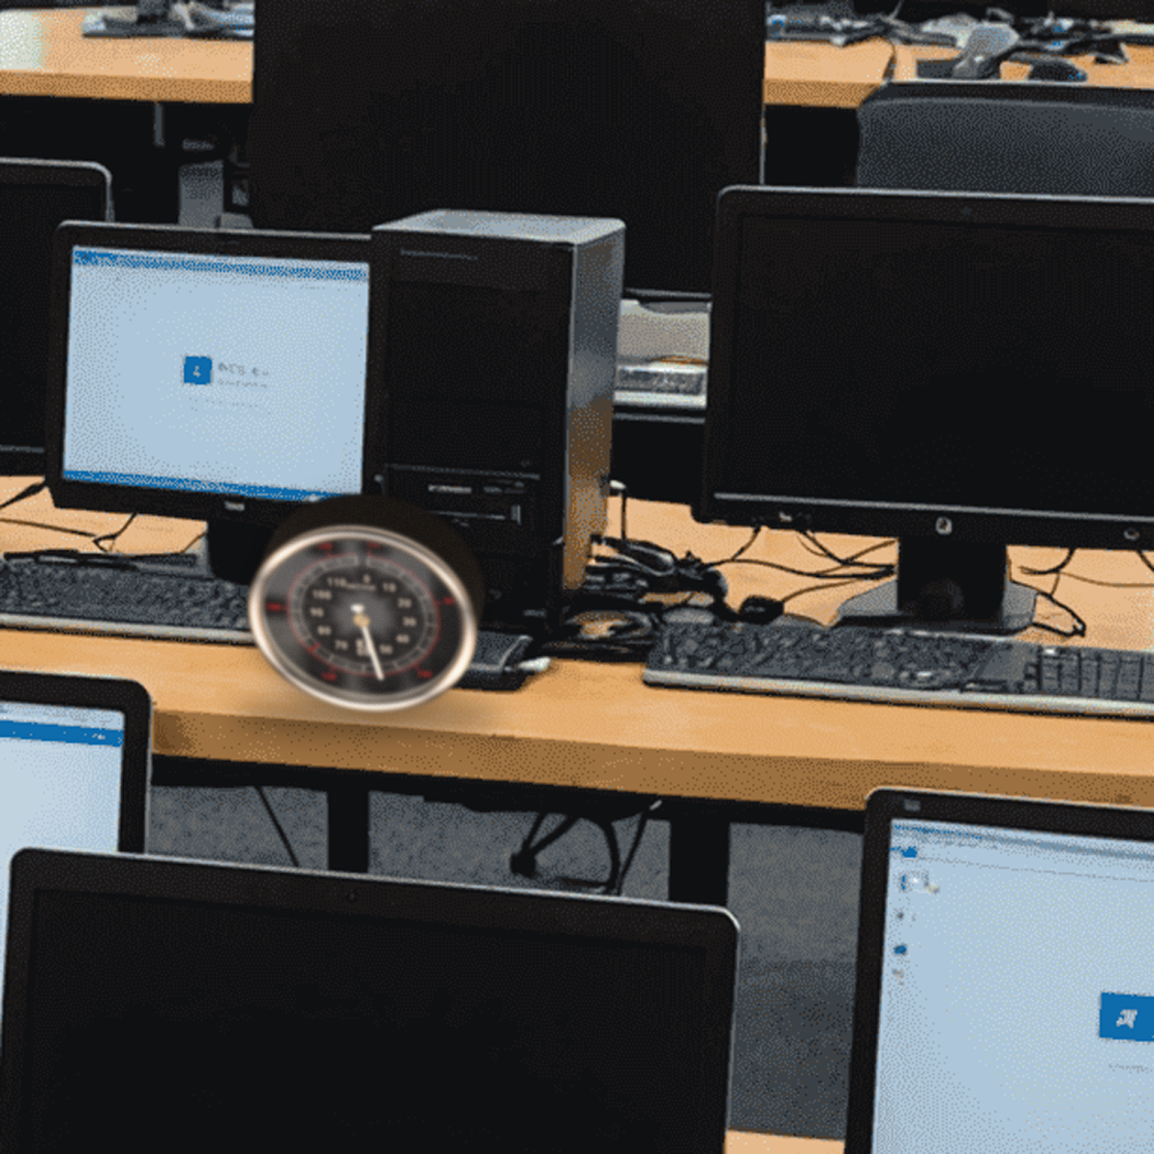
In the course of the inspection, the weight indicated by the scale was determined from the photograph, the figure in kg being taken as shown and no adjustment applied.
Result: 55 kg
